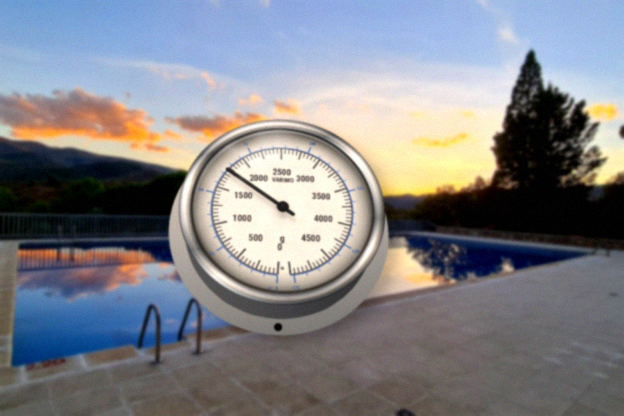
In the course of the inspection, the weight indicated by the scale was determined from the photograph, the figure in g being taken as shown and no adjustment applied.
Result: 1750 g
